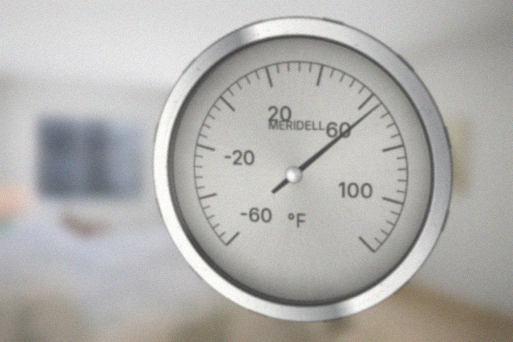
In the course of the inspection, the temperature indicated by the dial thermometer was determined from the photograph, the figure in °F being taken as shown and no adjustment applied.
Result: 64 °F
